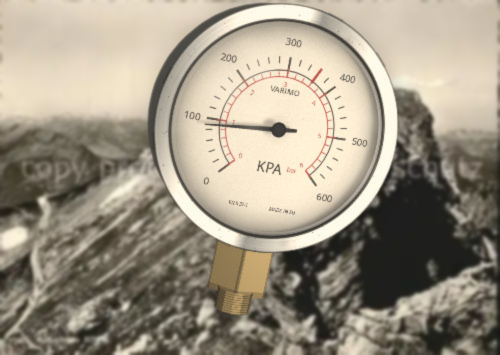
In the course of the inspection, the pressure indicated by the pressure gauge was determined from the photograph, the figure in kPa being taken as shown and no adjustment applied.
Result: 90 kPa
